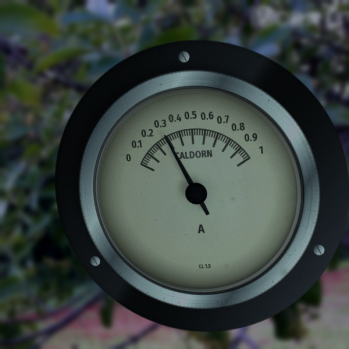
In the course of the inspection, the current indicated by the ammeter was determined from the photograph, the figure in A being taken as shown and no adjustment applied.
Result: 0.3 A
